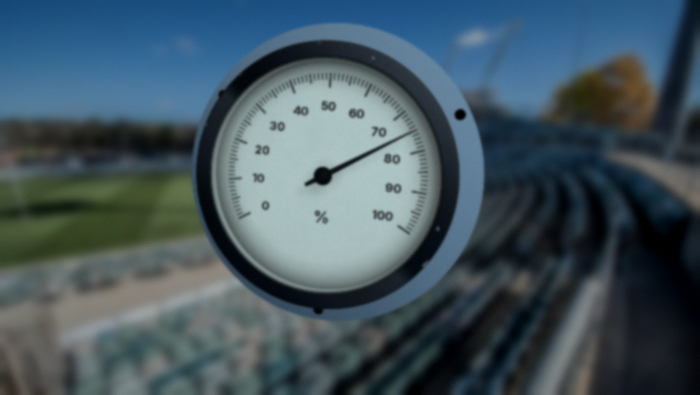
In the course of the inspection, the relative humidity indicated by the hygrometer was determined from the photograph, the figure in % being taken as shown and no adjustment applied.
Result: 75 %
